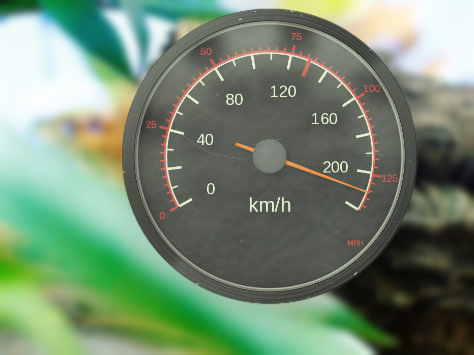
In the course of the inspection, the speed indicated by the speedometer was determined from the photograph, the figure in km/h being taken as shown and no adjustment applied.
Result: 210 km/h
